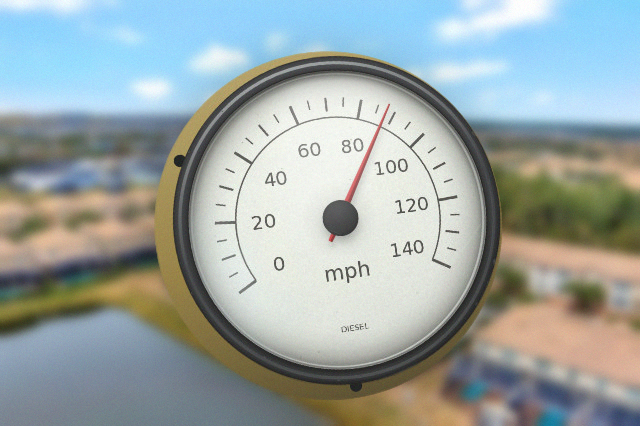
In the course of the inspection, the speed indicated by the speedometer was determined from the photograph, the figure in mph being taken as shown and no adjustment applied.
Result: 87.5 mph
